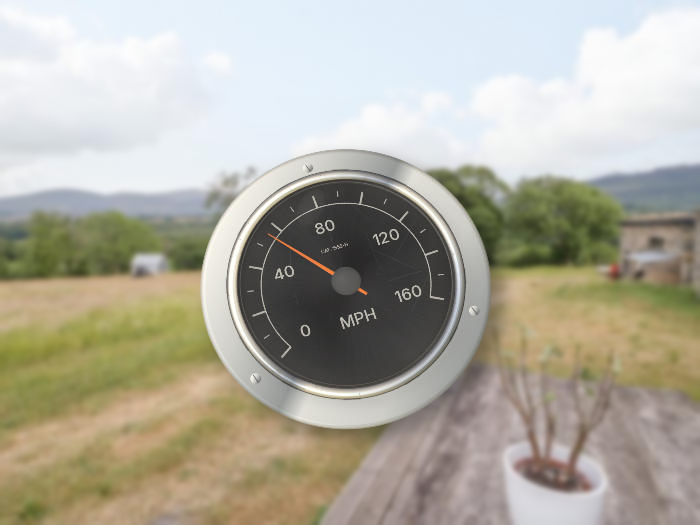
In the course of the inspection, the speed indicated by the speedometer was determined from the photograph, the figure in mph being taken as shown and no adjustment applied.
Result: 55 mph
